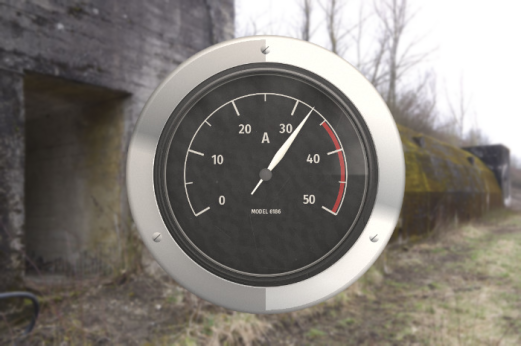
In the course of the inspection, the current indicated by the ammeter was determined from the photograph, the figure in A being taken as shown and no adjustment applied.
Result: 32.5 A
